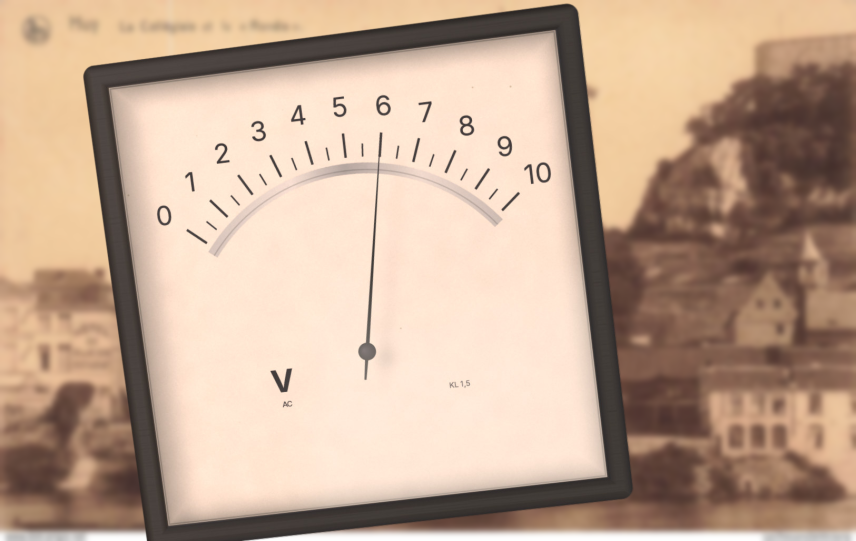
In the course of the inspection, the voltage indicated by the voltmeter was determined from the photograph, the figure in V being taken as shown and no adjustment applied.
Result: 6 V
